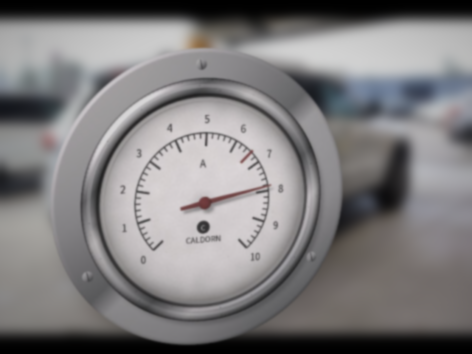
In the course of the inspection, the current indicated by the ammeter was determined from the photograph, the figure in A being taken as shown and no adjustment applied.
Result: 7.8 A
